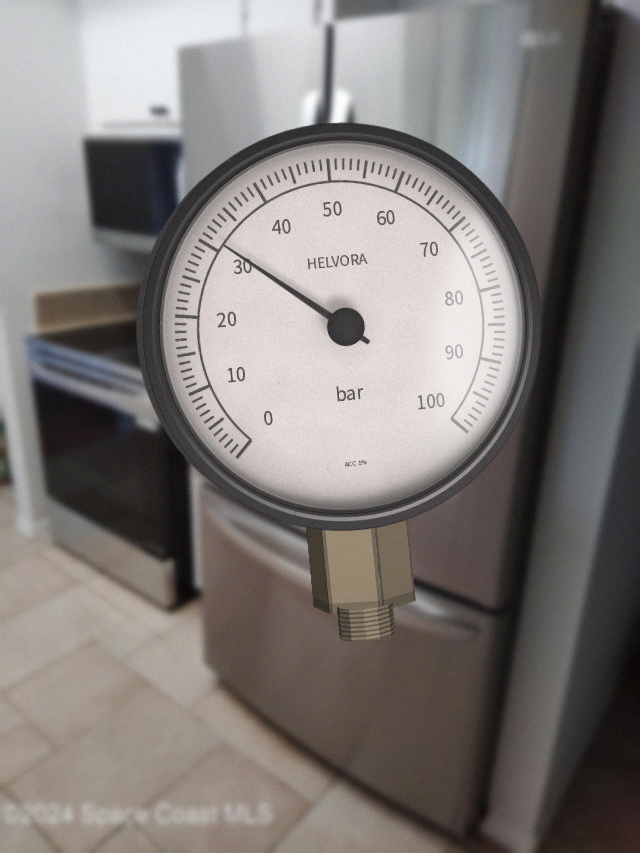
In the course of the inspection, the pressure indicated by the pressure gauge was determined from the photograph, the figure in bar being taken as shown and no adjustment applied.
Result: 31 bar
